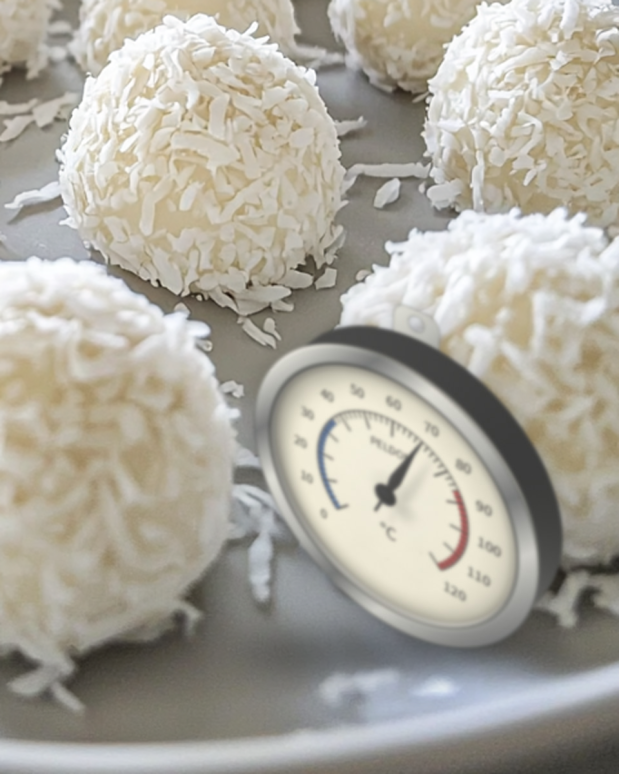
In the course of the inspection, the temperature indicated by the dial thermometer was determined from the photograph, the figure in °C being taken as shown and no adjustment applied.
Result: 70 °C
